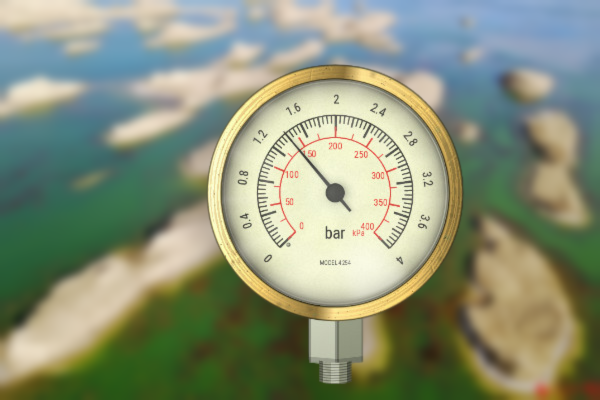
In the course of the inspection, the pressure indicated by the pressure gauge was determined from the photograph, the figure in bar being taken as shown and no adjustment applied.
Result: 1.4 bar
